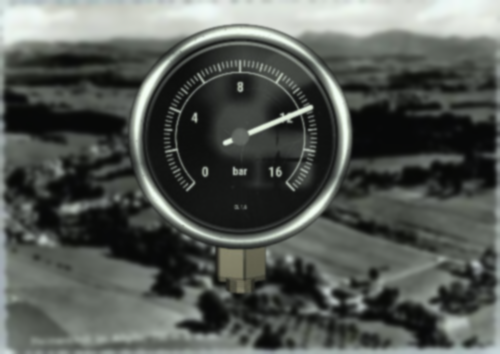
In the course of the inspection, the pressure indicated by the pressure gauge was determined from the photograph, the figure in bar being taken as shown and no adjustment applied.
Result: 12 bar
